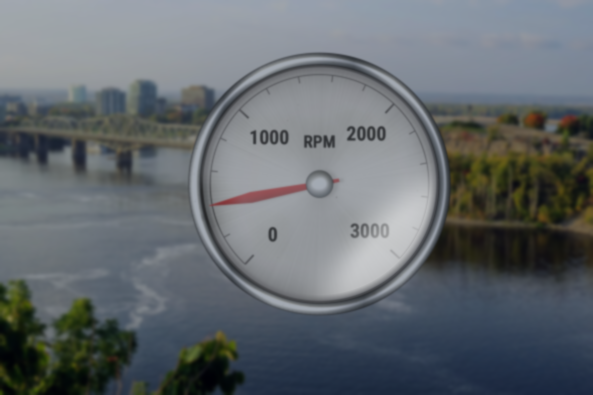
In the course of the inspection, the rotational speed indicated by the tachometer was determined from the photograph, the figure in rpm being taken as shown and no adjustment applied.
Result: 400 rpm
